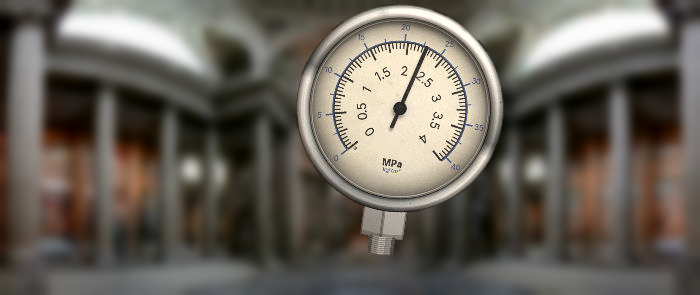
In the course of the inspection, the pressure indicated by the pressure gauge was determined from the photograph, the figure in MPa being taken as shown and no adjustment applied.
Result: 2.25 MPa
